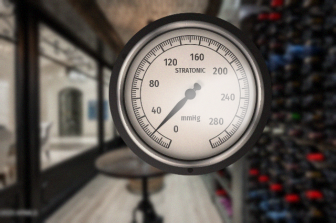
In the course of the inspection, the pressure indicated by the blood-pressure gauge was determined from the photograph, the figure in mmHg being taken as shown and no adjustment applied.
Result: 20 mmHg
